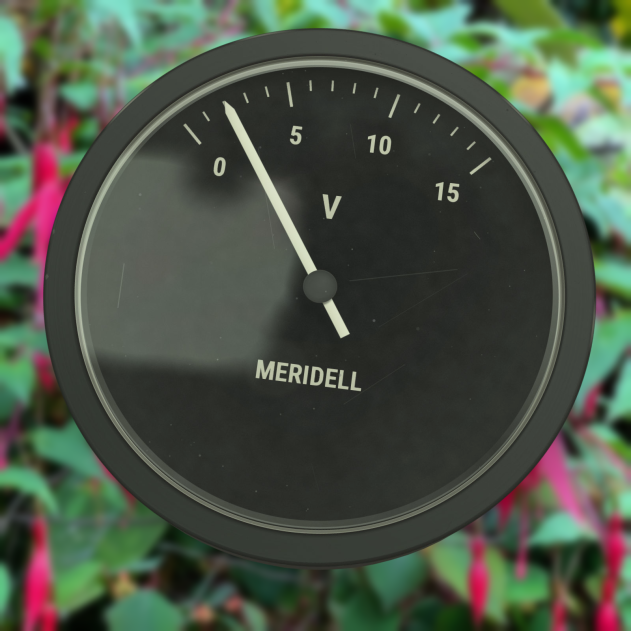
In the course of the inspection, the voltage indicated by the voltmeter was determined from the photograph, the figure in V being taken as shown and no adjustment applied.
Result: 2 V
